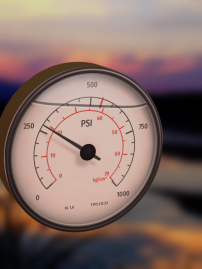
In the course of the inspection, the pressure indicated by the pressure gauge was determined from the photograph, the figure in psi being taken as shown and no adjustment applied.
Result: 275 psi
